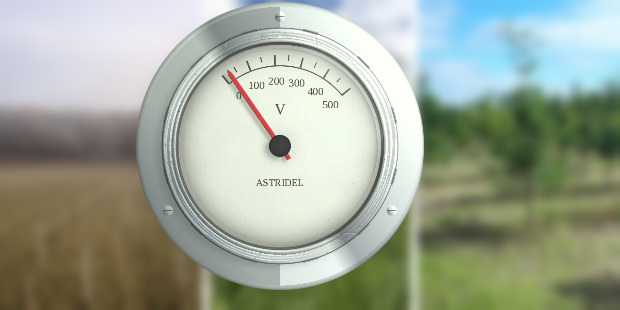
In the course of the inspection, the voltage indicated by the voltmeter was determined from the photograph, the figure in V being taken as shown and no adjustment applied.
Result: 25 V
